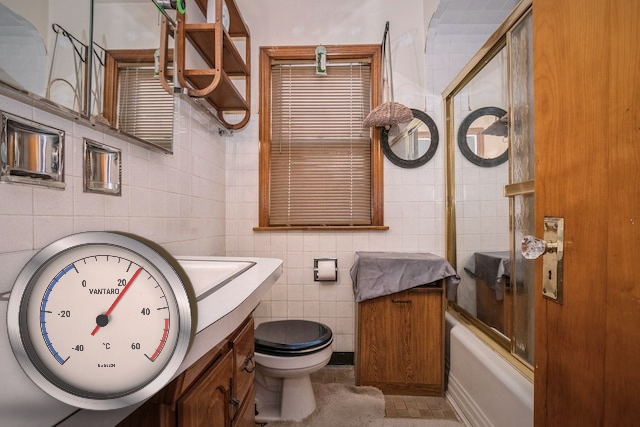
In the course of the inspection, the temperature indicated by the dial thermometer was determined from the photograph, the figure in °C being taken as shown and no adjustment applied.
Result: 24 °C
